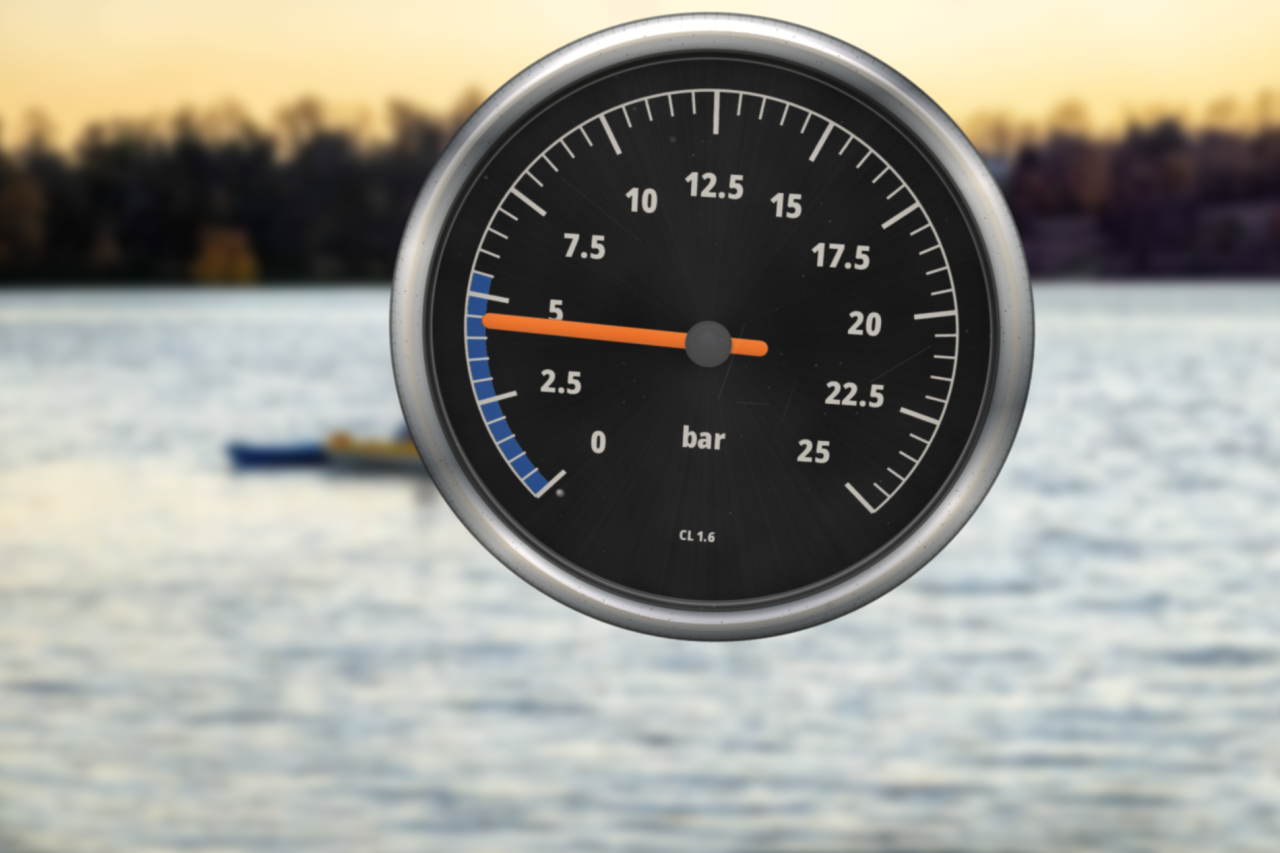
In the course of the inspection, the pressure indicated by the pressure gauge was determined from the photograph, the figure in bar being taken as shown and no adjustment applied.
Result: 4.5 bar
